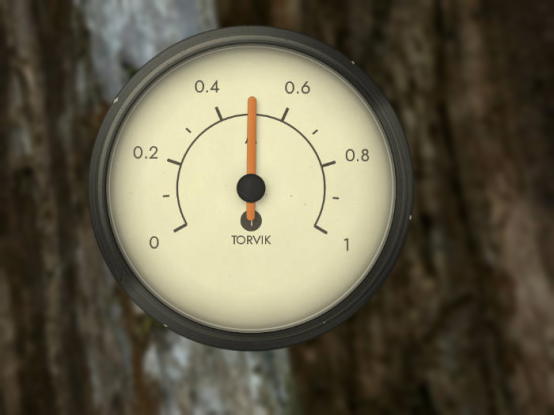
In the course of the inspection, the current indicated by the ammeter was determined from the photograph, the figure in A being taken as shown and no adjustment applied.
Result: 0.5 A
